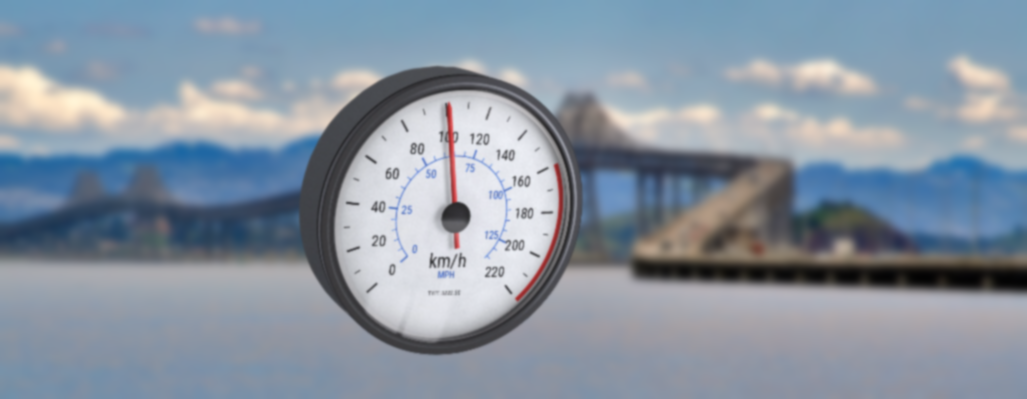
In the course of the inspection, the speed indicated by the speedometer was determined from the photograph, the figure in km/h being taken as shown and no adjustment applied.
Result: 100 km/h
